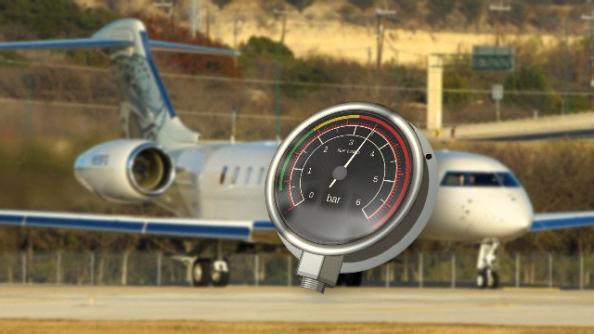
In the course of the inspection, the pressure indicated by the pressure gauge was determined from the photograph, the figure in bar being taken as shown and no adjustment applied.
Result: 3.5 bar
